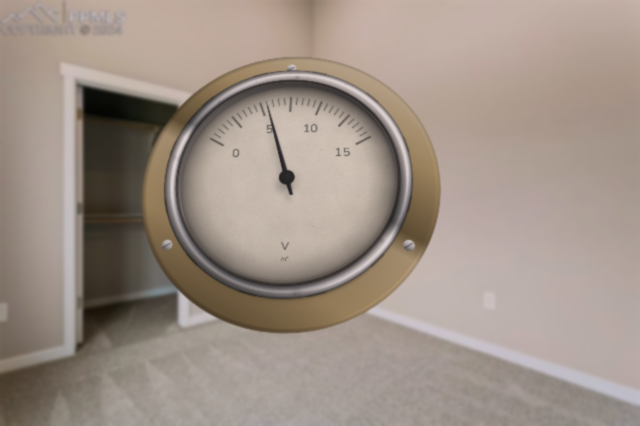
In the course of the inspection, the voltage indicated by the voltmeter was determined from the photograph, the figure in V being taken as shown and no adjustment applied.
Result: 5.5 V
